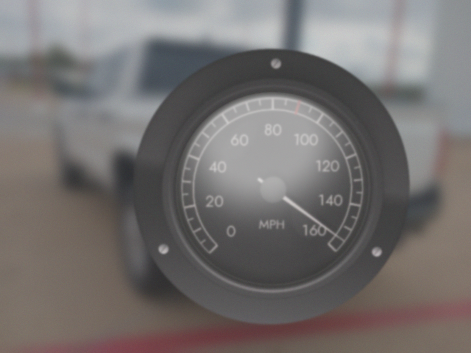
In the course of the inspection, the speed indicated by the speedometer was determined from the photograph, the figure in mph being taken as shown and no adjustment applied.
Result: 155 mph
